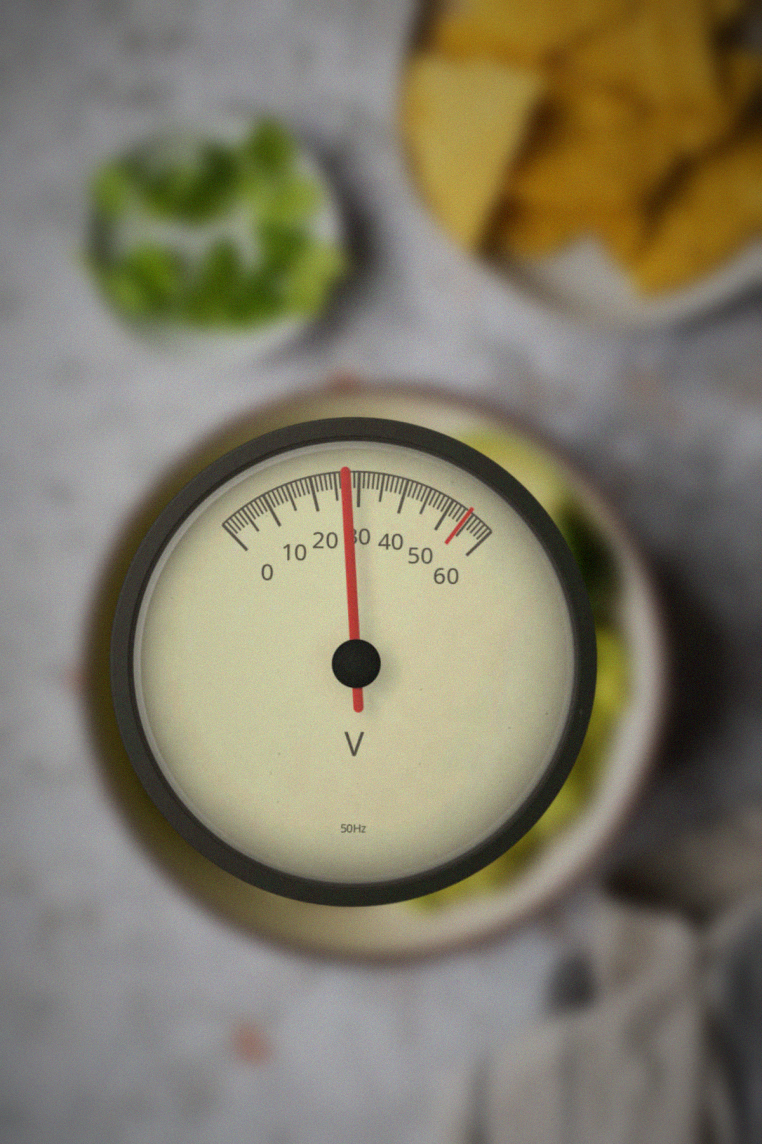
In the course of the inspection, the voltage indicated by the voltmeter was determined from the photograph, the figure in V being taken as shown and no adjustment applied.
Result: 27 V
